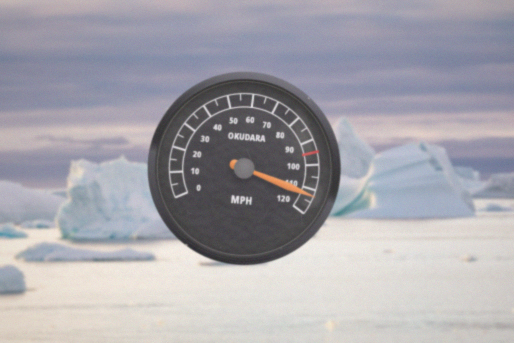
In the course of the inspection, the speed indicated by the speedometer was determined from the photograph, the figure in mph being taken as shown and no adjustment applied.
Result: 112.5 mph
